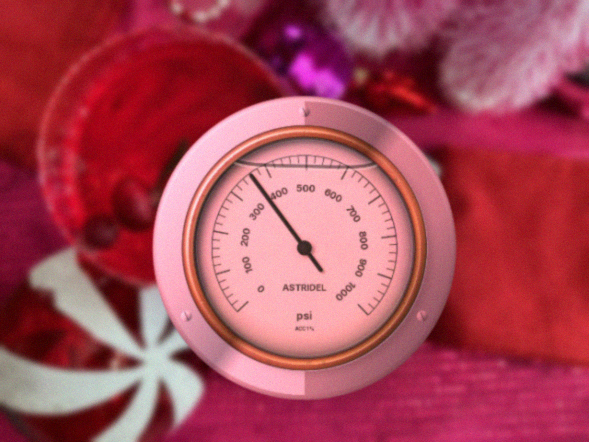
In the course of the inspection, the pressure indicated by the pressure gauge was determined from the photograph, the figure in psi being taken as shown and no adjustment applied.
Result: 360 psi
